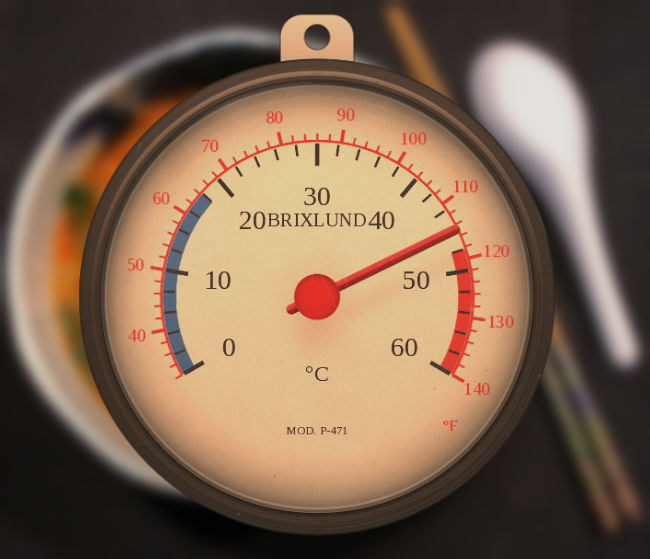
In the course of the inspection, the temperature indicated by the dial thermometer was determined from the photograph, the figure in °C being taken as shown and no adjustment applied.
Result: 46 °C
